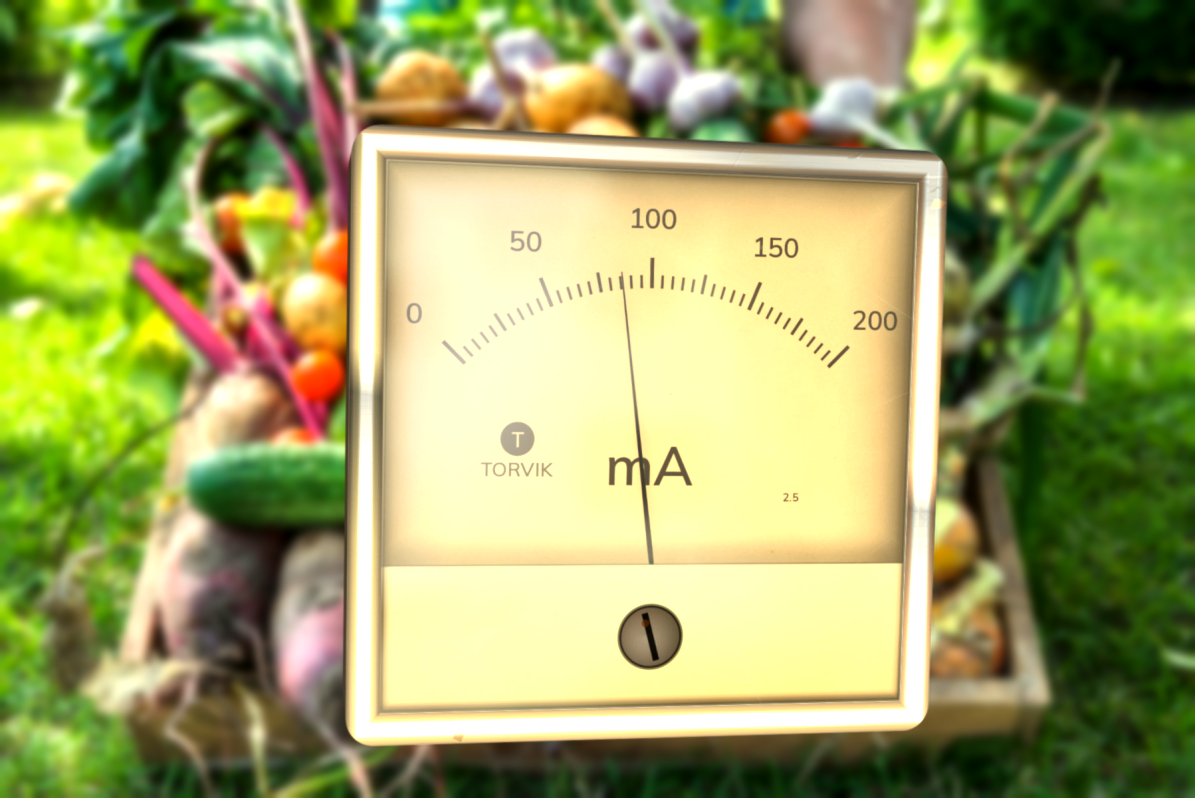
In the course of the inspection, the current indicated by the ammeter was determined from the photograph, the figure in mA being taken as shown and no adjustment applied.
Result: 85 mA
